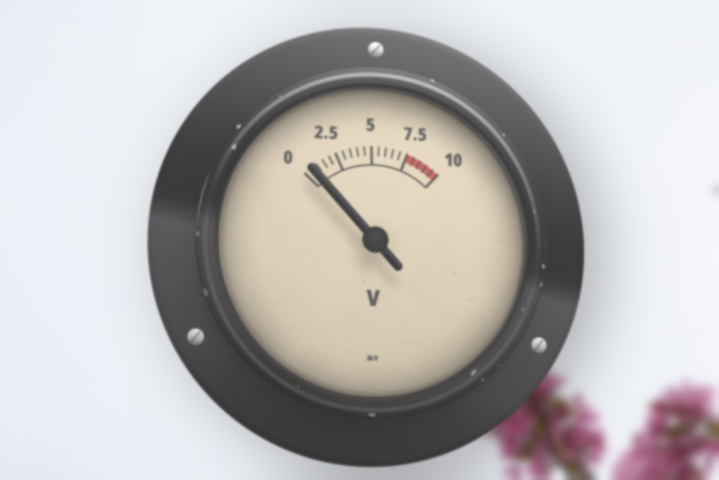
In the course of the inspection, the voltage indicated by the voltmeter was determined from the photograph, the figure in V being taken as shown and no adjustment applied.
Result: 0.5 V
